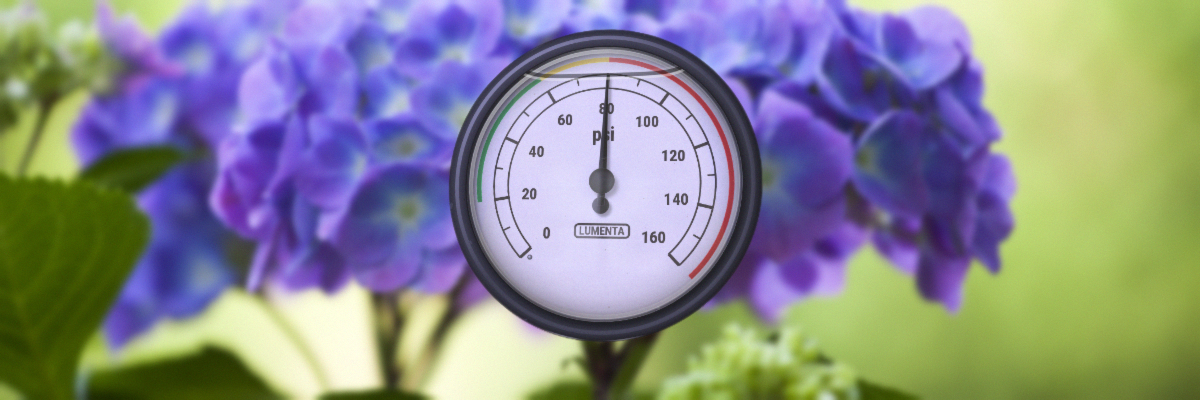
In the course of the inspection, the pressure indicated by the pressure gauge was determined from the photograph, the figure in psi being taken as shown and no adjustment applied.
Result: 80 psi
